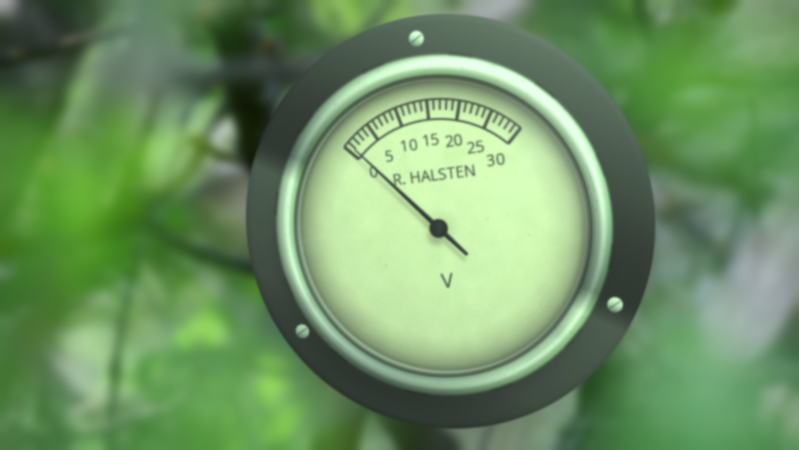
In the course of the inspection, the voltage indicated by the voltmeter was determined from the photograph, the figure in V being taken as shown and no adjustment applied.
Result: 1 V
